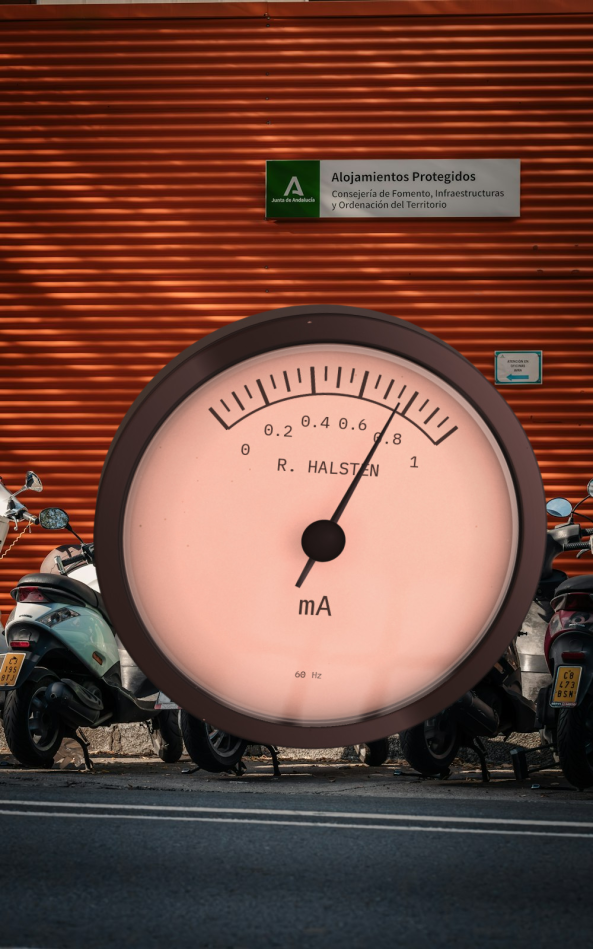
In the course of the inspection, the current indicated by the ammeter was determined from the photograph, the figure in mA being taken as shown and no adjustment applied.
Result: 0.75 mA
